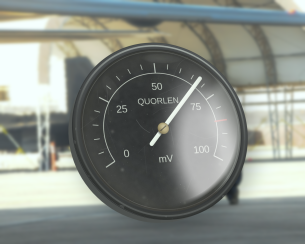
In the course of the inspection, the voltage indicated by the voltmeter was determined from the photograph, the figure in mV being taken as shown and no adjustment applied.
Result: 67.5 mV
